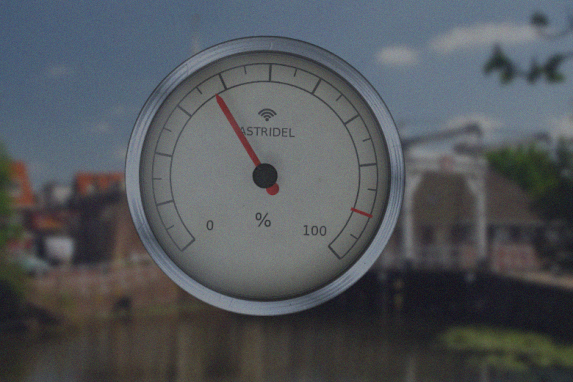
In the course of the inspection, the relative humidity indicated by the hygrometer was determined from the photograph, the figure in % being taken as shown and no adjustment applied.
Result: 37.5 %
